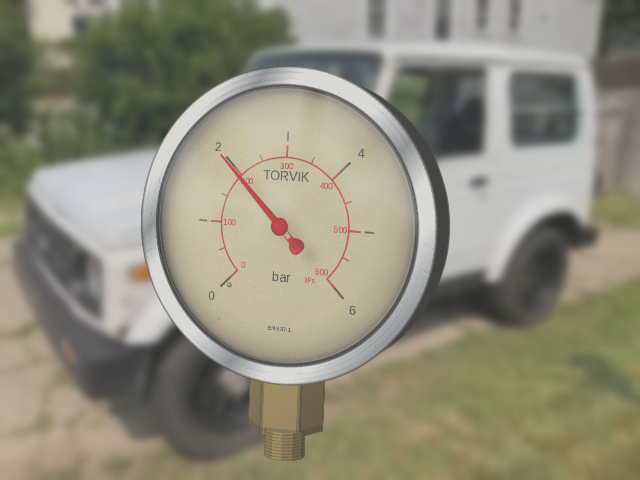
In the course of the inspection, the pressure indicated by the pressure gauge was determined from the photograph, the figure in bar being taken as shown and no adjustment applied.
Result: 2 bar
